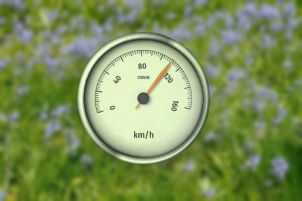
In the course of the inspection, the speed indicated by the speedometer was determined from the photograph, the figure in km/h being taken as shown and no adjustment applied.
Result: 110 km/h
